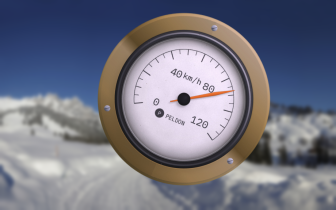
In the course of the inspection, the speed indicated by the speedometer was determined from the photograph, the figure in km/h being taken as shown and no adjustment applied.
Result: 87.5 km/h
